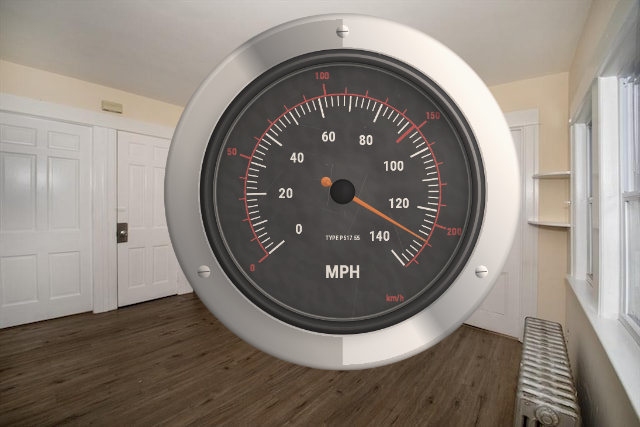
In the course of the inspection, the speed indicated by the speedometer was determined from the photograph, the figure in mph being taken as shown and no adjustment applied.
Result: 130 mph
